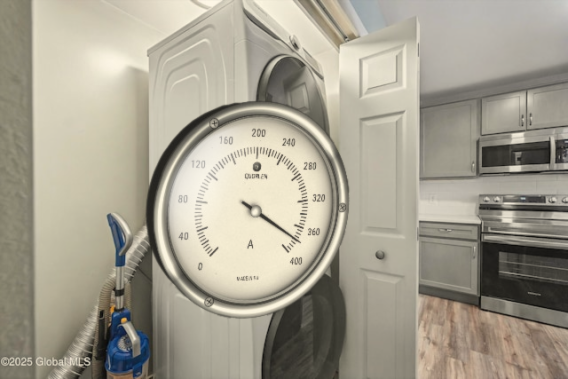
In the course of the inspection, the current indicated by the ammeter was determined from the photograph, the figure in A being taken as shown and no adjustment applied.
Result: 380 A
